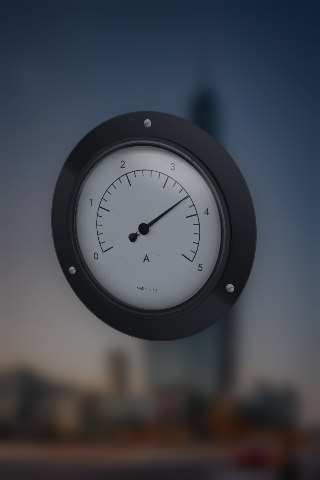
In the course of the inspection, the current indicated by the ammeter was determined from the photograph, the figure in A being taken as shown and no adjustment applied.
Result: 3.6 A
